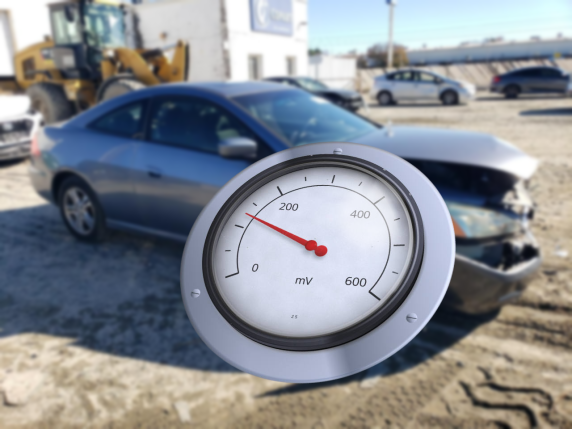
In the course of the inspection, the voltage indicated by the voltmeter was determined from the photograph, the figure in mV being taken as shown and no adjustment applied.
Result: 125 mV
